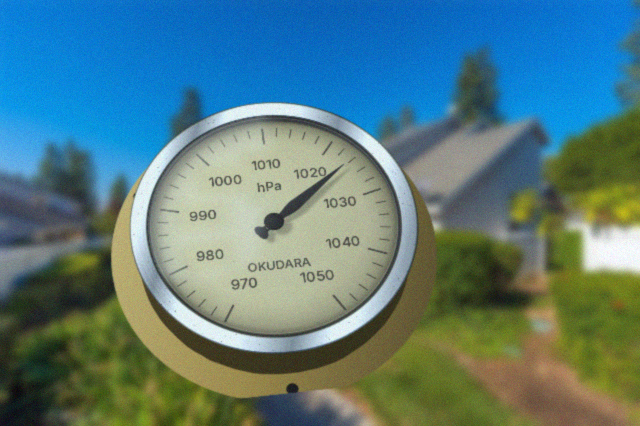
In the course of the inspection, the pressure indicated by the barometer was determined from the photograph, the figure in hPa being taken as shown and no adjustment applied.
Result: 1024 hPa
